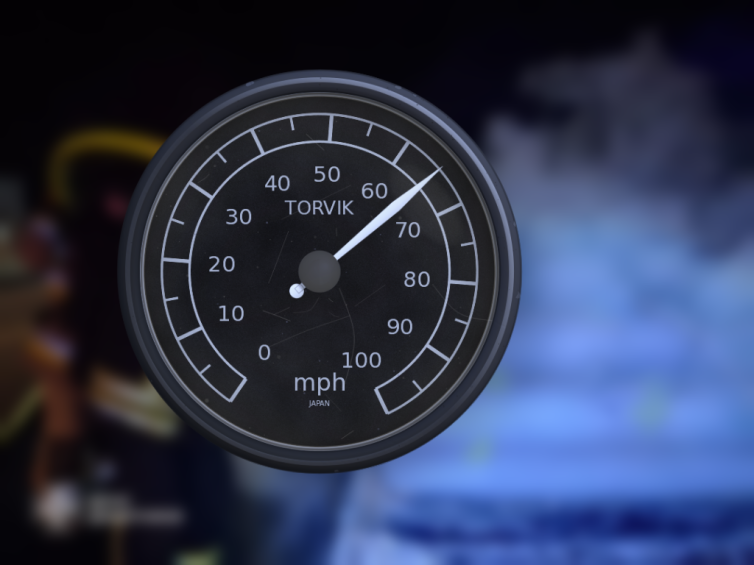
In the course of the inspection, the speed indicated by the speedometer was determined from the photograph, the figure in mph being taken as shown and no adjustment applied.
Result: 65 mph
